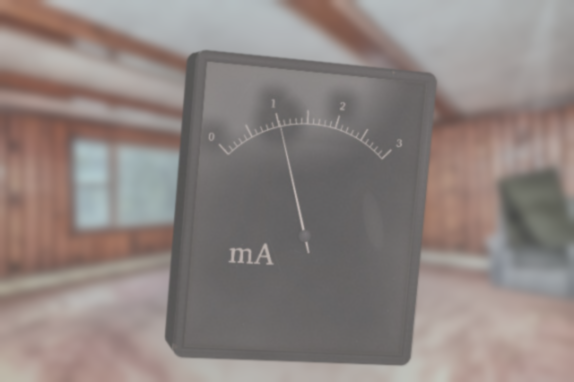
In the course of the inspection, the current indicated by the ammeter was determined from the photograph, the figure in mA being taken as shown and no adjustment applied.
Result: 1 mA
